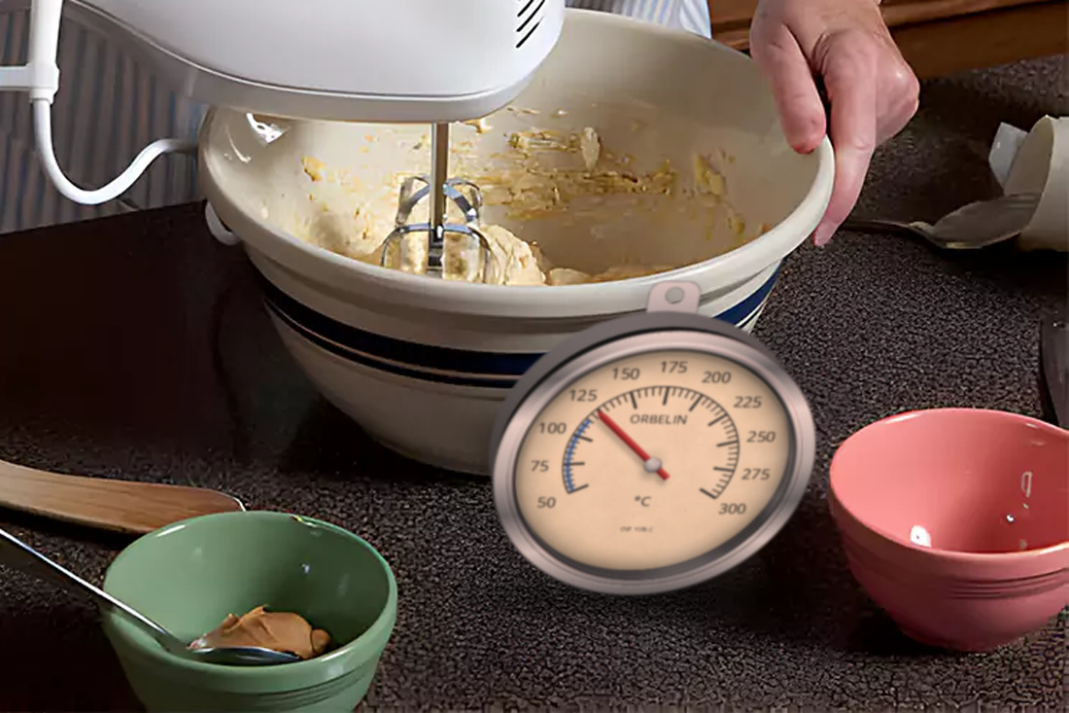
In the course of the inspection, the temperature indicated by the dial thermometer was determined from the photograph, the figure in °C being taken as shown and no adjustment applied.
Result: 125 °C
